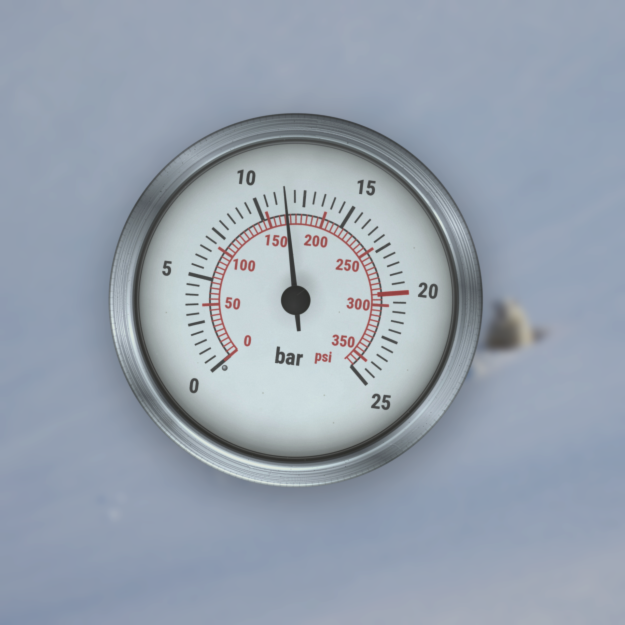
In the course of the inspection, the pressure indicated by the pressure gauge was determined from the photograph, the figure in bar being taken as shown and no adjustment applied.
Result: 11.5 bar
